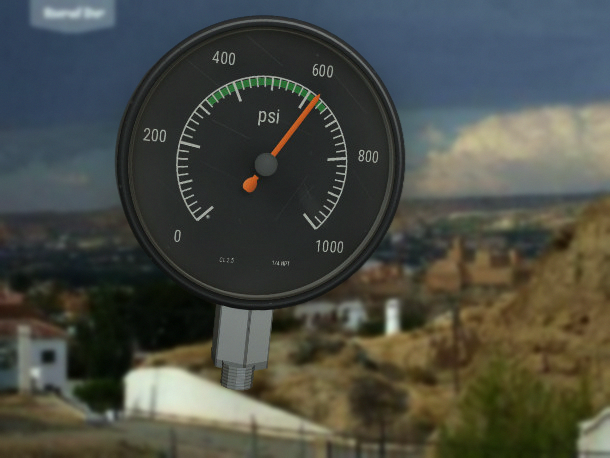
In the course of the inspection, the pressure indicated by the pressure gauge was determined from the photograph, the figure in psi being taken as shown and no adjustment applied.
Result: 620 psi
